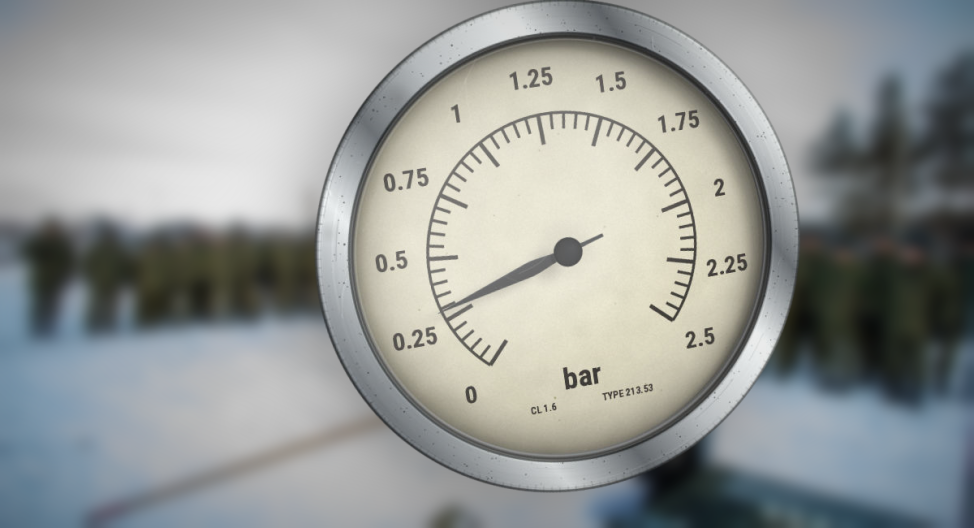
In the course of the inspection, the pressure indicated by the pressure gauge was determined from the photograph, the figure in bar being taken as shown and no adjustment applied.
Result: 0.3 bar
